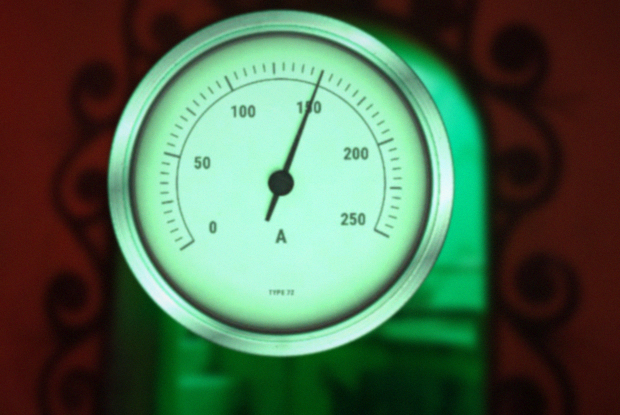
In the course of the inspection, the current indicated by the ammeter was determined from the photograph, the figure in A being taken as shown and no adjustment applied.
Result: 150 A
